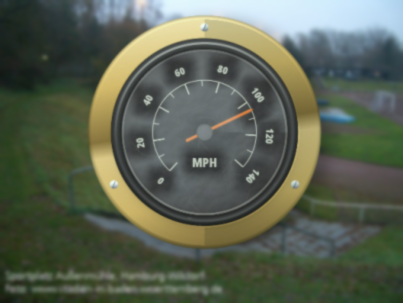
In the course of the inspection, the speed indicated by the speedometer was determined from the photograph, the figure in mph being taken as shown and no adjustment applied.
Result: 105 mph
